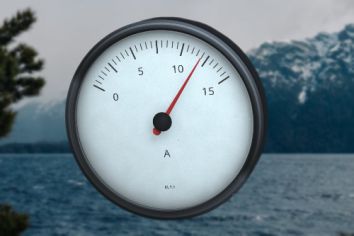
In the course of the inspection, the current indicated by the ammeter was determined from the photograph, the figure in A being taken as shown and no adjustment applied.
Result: 12 A
